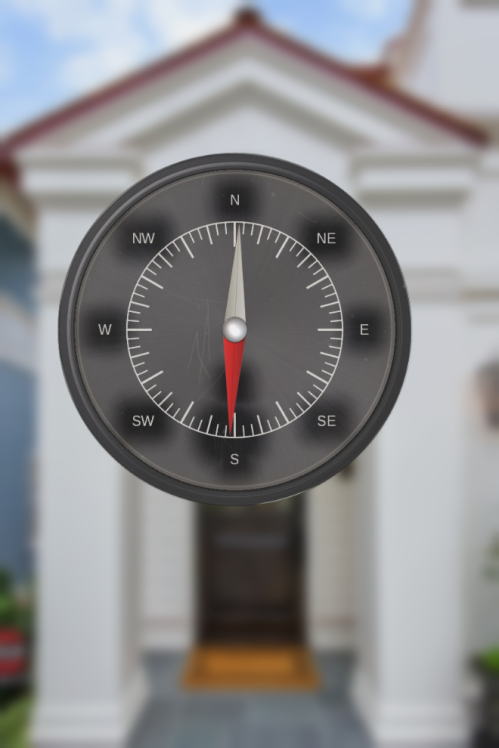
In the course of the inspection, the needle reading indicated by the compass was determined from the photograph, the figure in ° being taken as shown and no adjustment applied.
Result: 182.5 °
